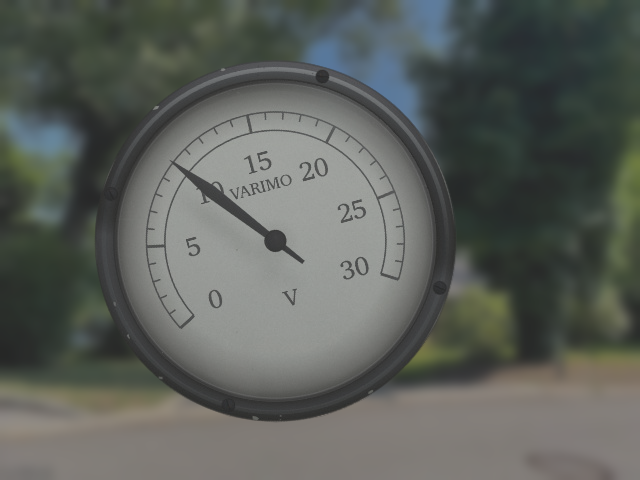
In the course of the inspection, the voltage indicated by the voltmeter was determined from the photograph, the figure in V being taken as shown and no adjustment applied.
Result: 10 V
